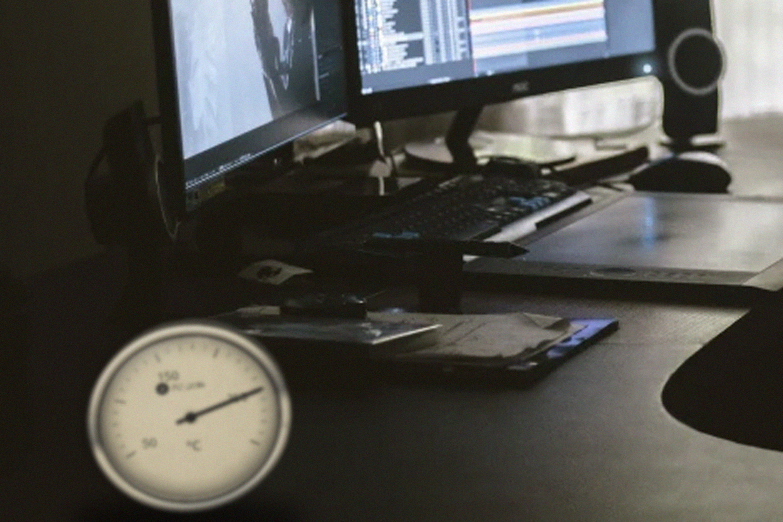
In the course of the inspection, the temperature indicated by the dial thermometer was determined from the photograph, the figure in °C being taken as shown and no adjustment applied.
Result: 250 °C
